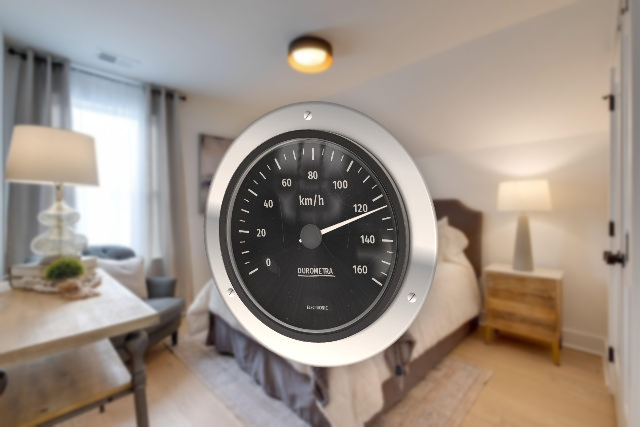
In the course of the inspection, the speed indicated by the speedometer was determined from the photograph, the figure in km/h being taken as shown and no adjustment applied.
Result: 125 km/h
